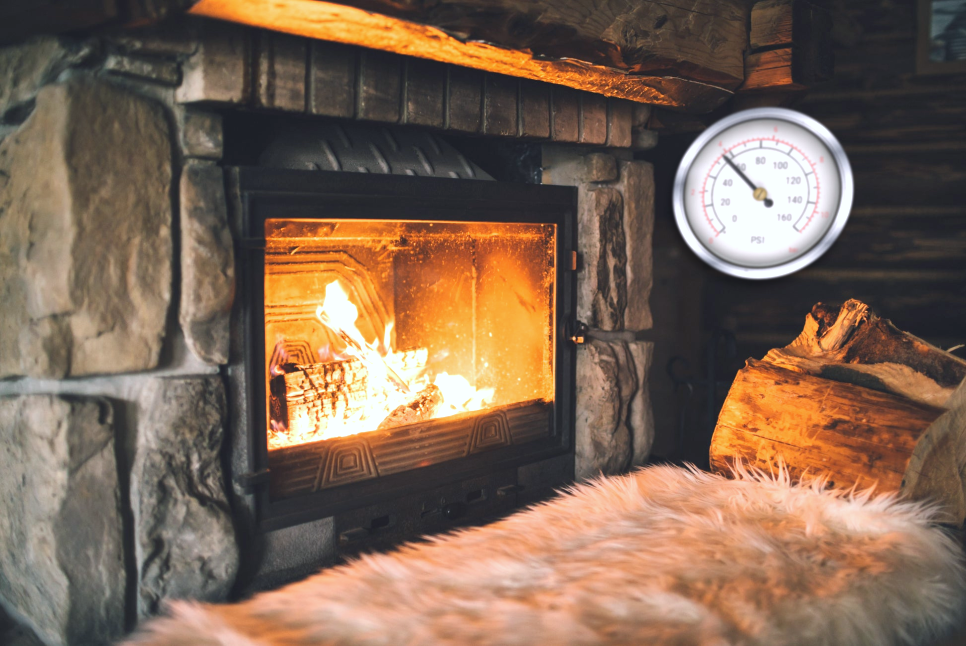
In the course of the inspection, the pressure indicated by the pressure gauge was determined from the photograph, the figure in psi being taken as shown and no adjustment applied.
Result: 55 psi
